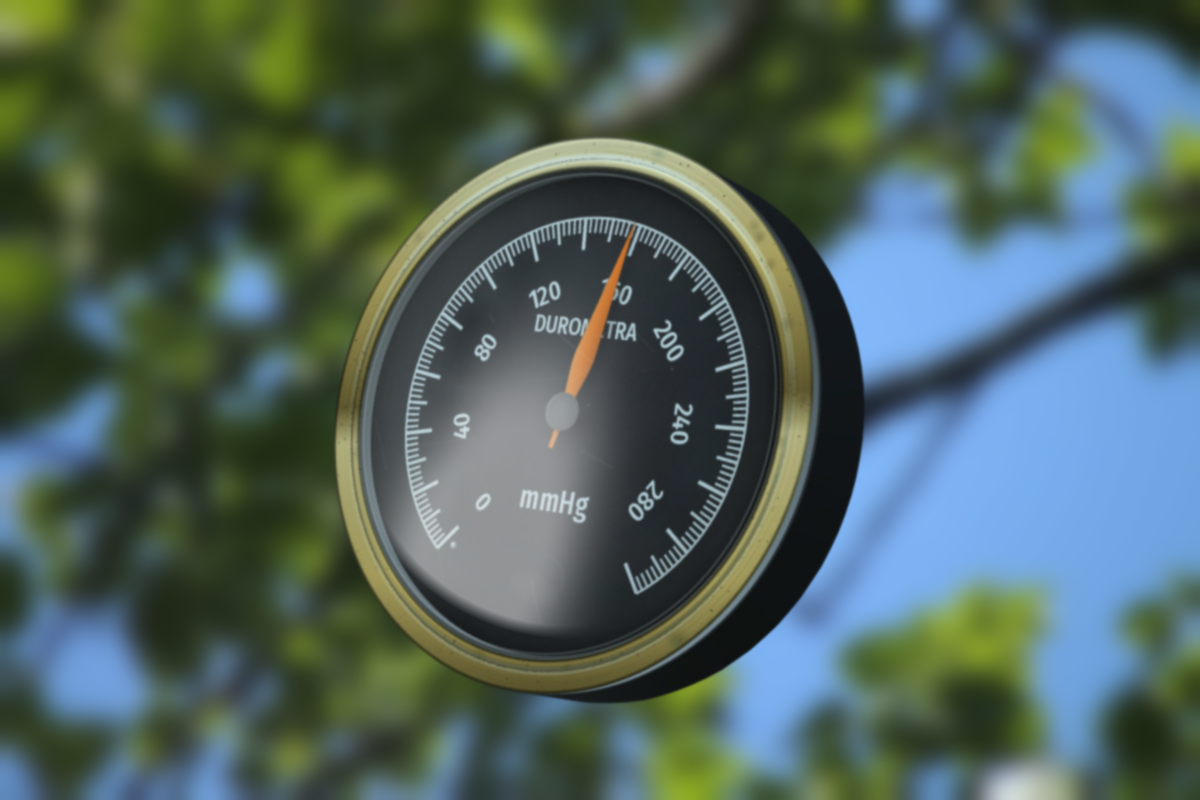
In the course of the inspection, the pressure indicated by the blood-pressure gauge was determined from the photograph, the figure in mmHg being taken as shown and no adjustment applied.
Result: 160 mmHg
